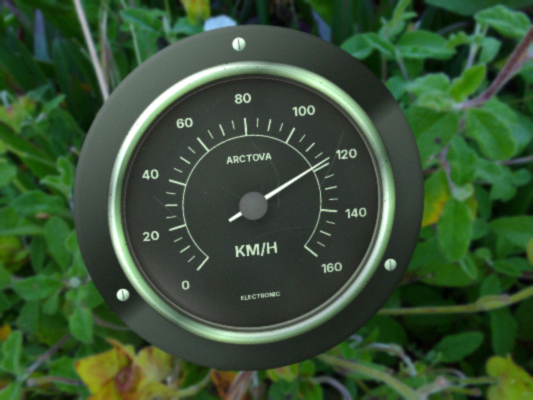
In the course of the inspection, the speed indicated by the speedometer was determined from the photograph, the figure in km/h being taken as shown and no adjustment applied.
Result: 117.5 km/h
